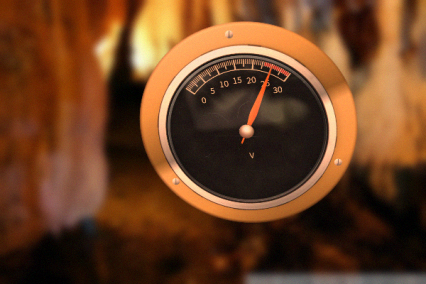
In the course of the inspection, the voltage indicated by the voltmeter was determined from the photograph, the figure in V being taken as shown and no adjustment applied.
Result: 25 V
